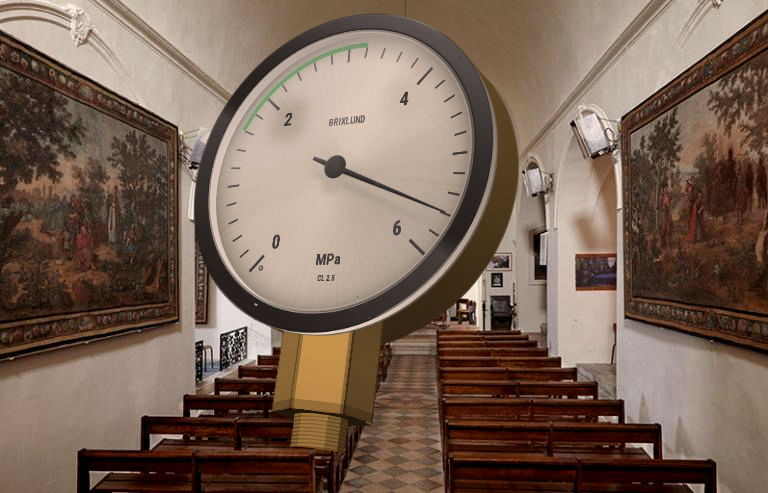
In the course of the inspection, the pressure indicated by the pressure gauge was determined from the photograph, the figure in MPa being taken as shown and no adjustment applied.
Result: 5.6 MPa
